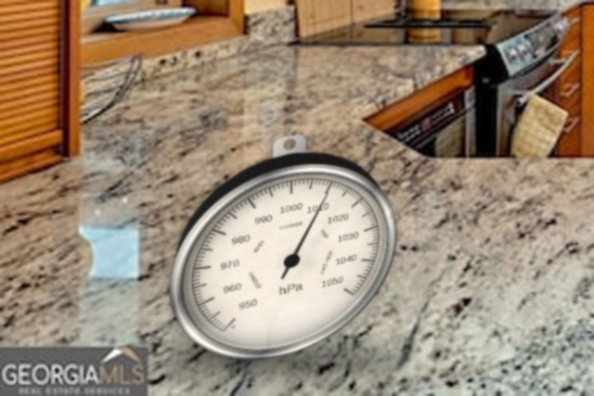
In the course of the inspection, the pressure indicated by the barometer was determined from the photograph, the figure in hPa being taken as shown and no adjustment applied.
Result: 1010 hPa
